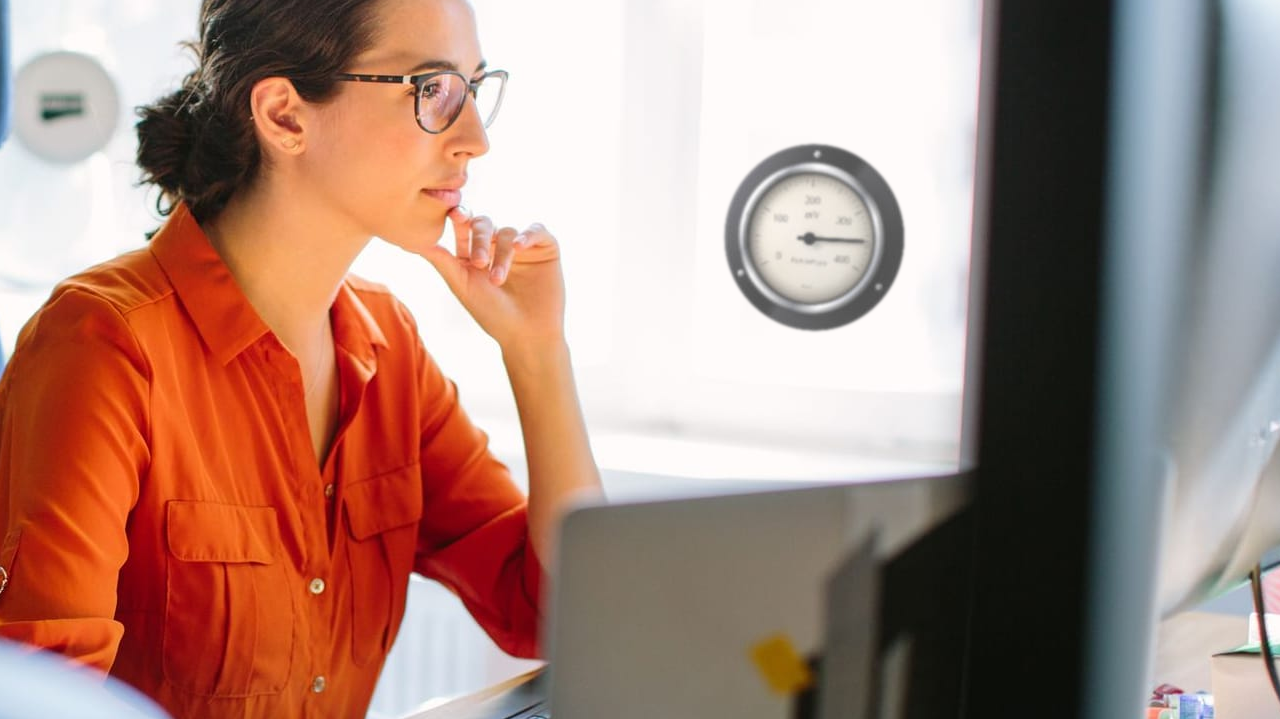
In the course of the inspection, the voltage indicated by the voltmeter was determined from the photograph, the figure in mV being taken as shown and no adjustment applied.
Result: 350 mV
